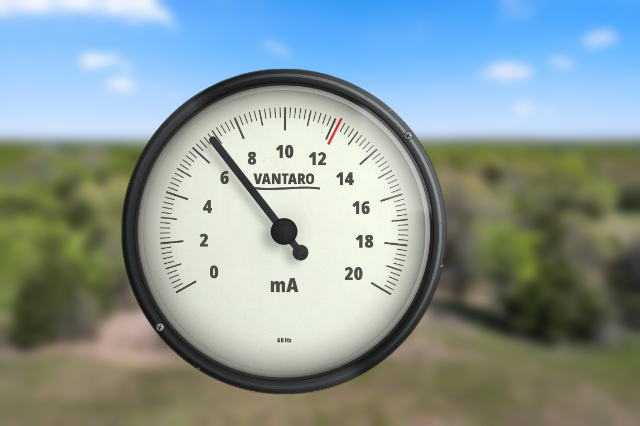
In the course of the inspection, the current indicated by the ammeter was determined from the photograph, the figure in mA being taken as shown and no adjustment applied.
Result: 6.8 mA
